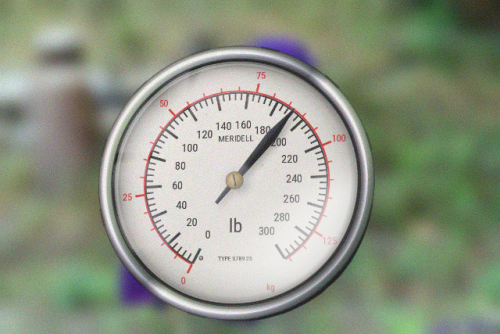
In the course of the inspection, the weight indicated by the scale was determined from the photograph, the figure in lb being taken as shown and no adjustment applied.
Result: 192 lb
